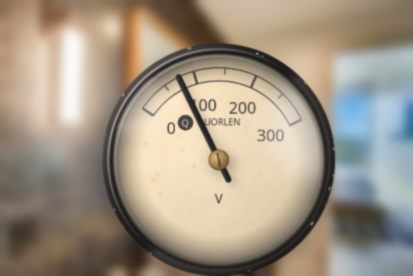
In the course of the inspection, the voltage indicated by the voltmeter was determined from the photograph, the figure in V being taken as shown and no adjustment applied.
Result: 75 V
